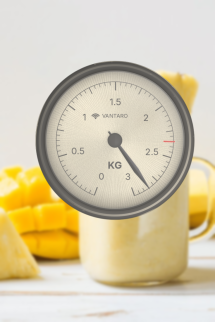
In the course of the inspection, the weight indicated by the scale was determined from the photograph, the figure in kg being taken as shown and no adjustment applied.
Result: 2.85 kg
